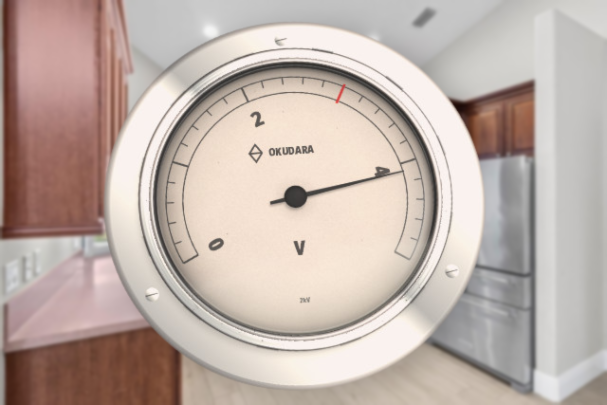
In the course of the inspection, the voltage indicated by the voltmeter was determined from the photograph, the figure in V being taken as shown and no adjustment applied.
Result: 4.1 V
